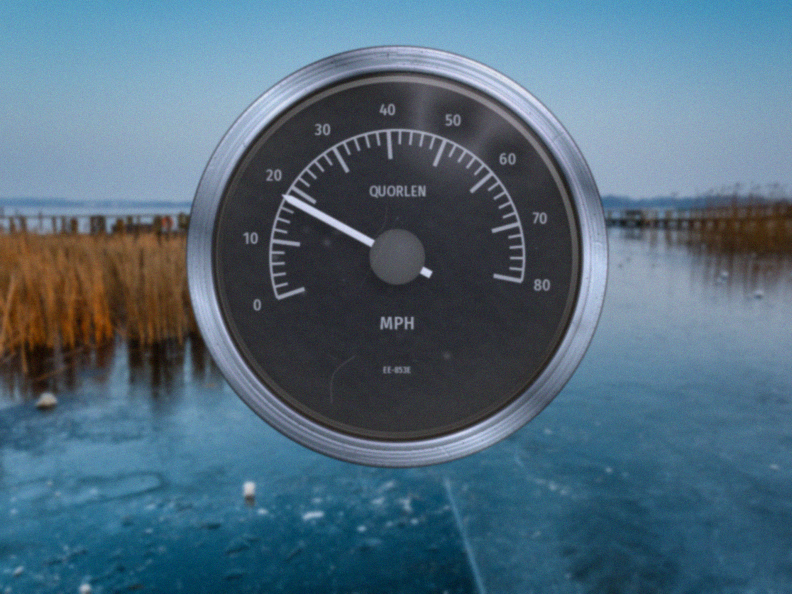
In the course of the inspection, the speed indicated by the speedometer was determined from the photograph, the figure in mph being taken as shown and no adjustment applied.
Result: 18 mph
